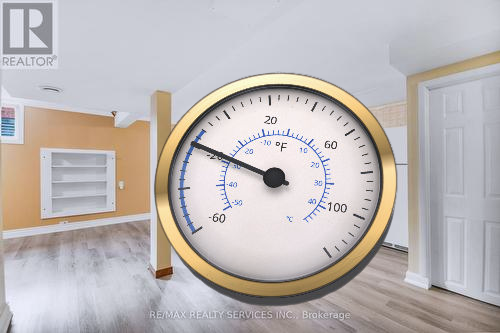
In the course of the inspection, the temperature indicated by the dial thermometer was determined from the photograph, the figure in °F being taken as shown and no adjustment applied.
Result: -20 °F
